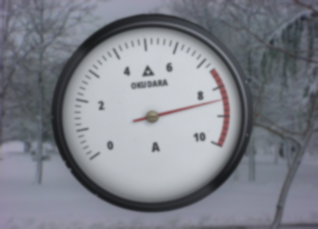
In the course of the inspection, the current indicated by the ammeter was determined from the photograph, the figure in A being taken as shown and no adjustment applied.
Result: 8.4 A
